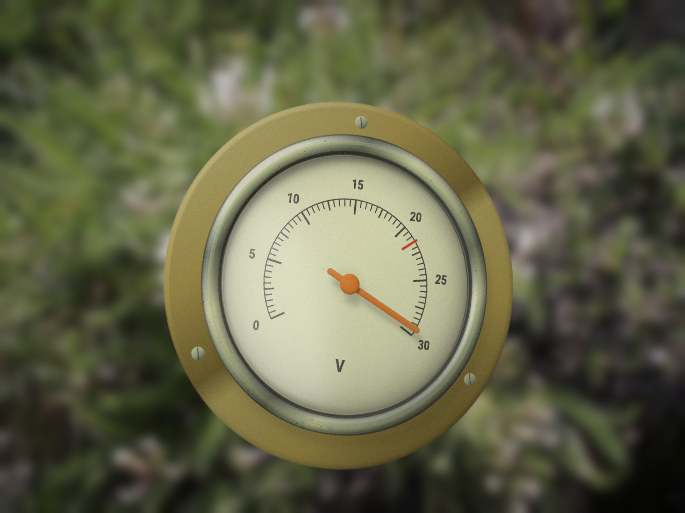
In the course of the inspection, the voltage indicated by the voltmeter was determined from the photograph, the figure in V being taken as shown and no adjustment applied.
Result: 29.5 V
